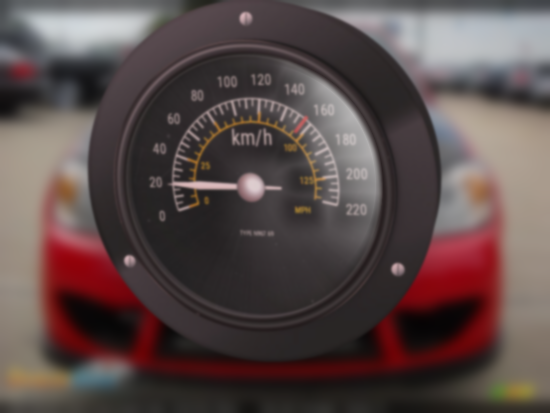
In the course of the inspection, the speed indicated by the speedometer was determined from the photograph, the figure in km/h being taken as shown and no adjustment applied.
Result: 20 km/h
